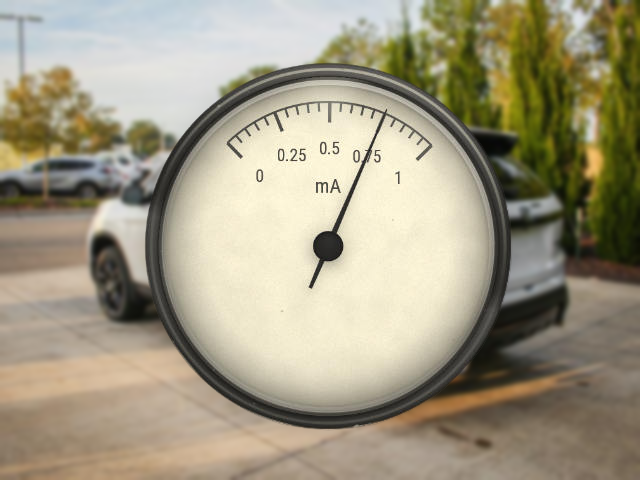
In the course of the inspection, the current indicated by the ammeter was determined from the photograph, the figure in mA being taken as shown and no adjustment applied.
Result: 0.75 mA
